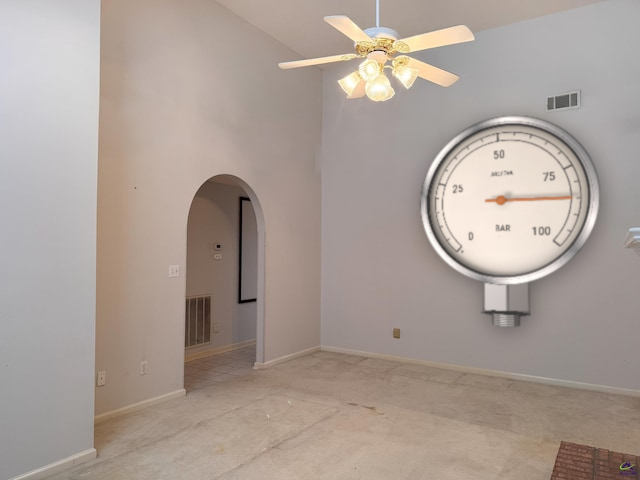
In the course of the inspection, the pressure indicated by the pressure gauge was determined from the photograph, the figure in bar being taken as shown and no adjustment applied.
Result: 85 bar
